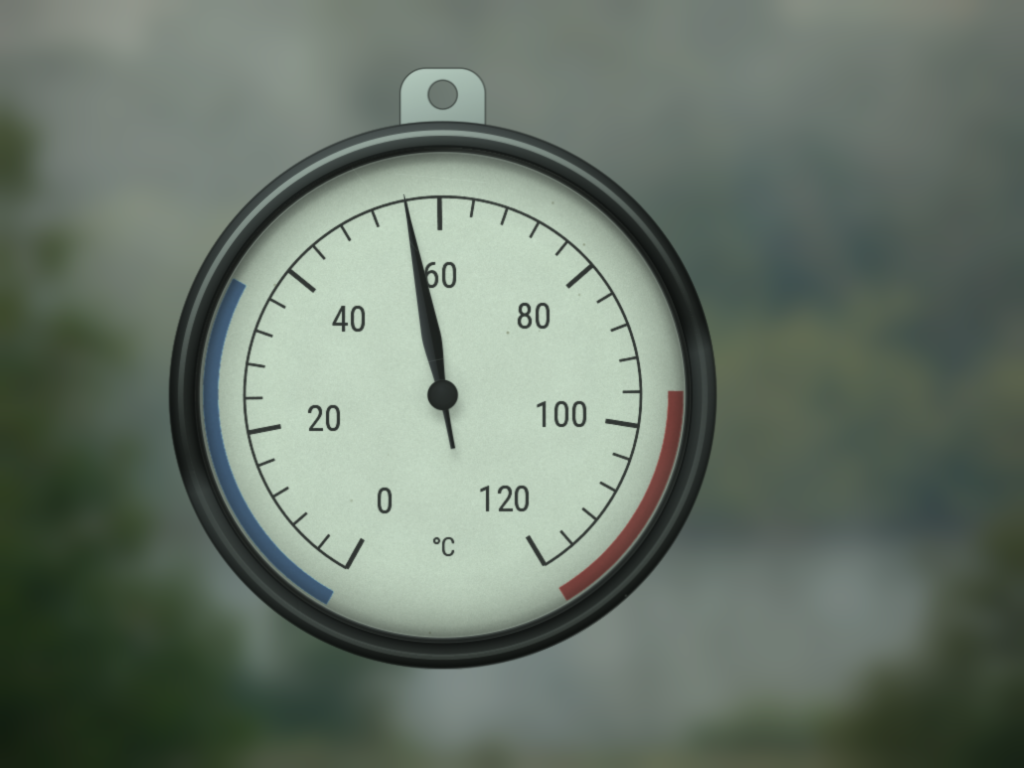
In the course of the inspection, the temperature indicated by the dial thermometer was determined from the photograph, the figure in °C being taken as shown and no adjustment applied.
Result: 56 °C
